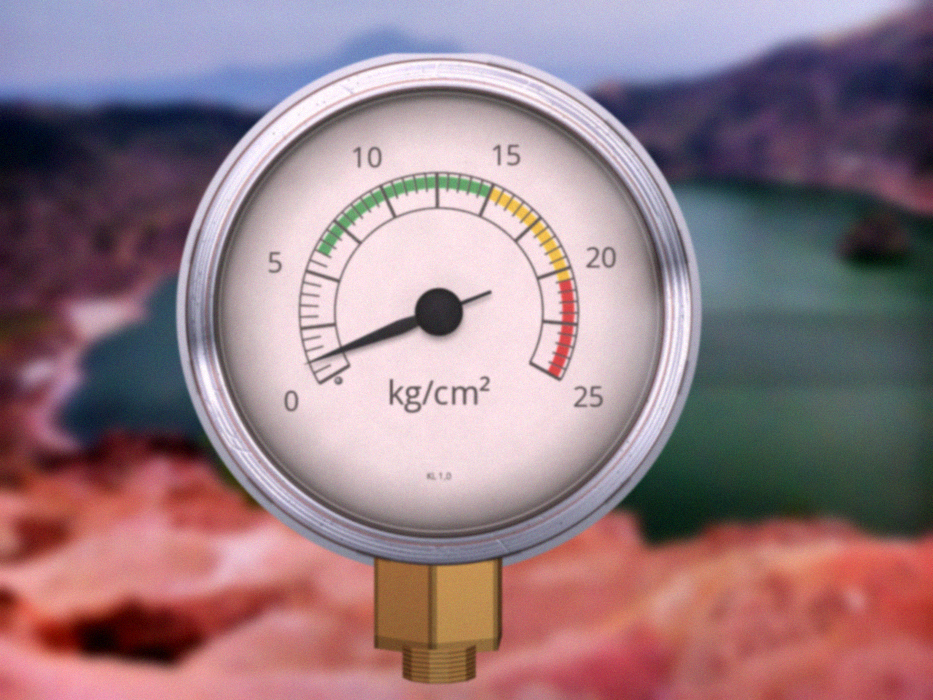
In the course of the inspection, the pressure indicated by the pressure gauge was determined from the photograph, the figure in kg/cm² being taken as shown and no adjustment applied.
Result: 1 kg/cm²
